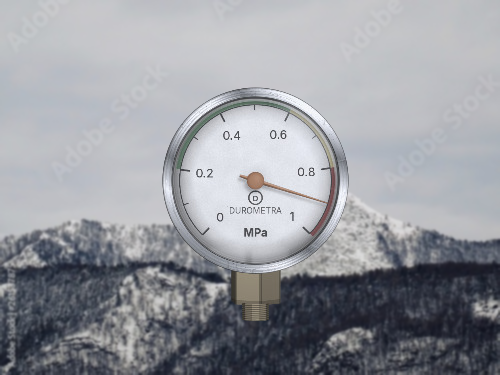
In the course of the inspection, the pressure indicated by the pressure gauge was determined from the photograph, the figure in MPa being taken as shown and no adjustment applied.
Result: 0.9 MPa
